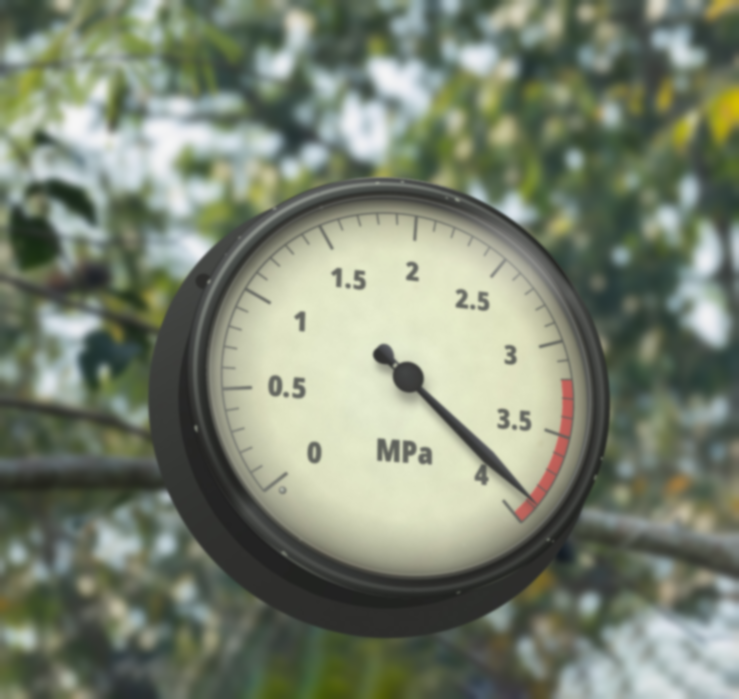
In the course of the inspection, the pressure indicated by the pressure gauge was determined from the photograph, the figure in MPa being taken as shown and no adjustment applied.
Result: 3.9 MPa
